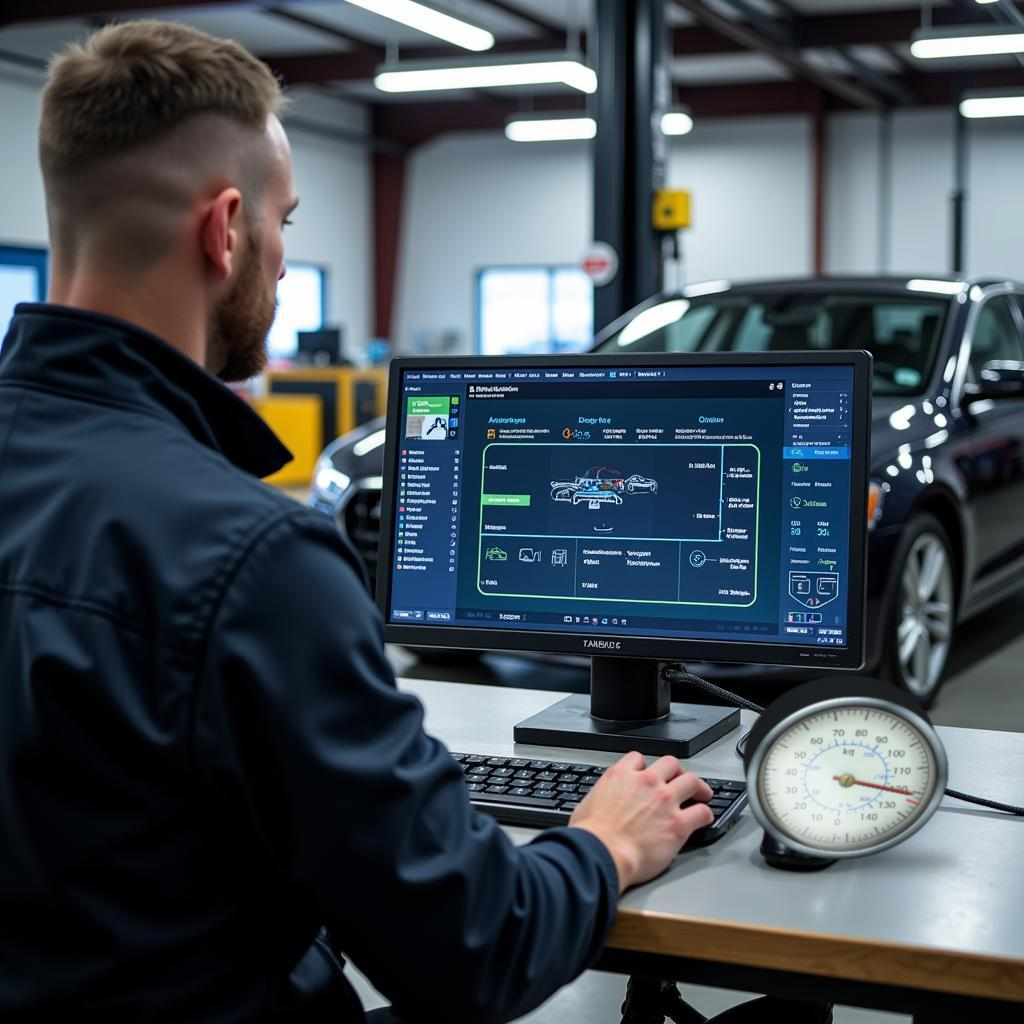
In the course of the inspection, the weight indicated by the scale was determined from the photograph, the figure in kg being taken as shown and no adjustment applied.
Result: 120 kg
